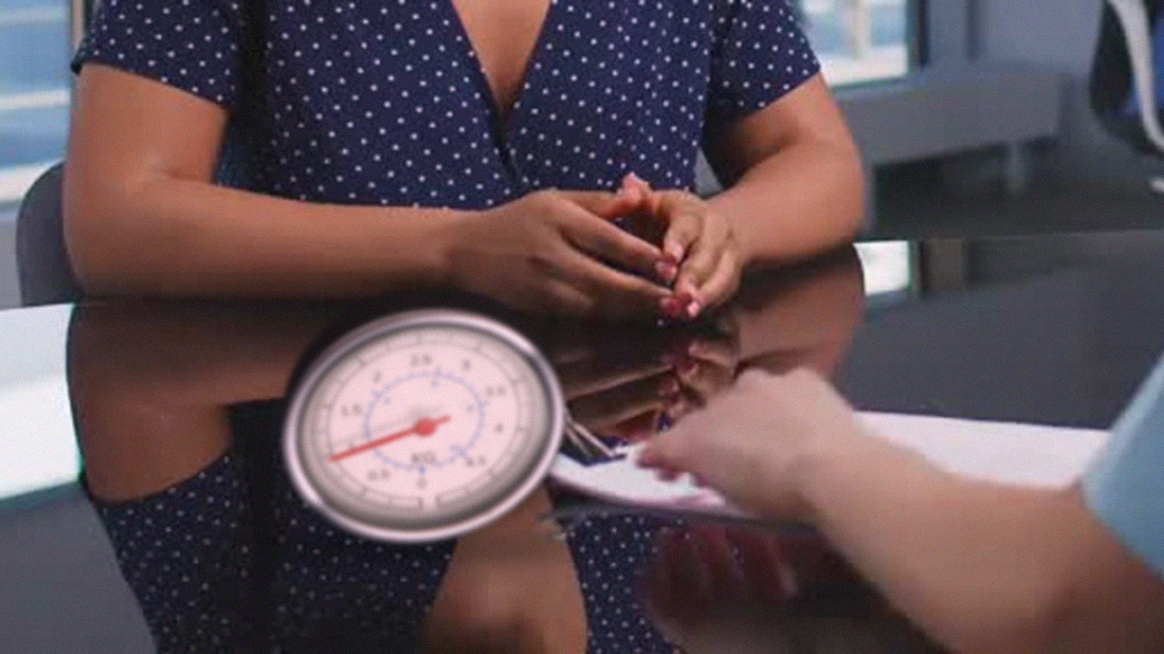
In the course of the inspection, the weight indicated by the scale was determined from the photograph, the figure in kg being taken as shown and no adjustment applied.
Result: 1 kg
